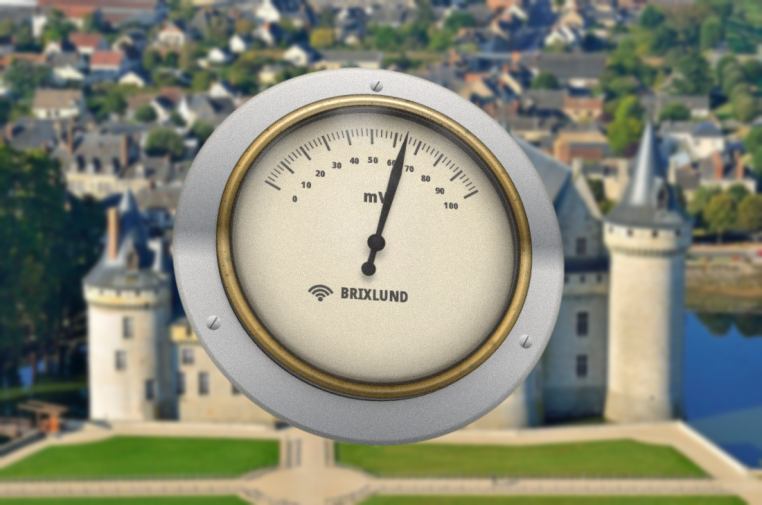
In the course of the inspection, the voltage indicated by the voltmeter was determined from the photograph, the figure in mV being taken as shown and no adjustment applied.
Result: 64 mV
